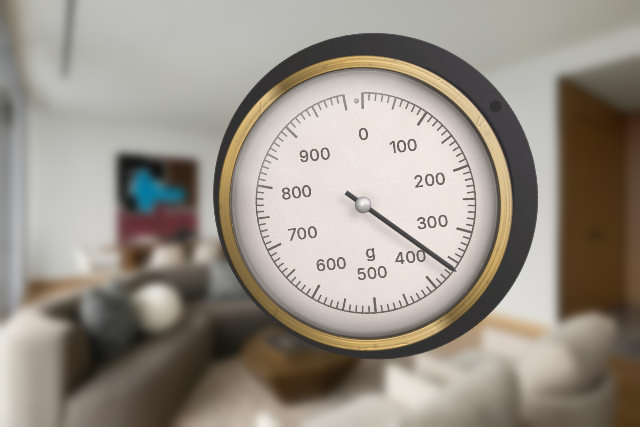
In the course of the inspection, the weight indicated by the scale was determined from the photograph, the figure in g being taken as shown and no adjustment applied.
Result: 360 g
